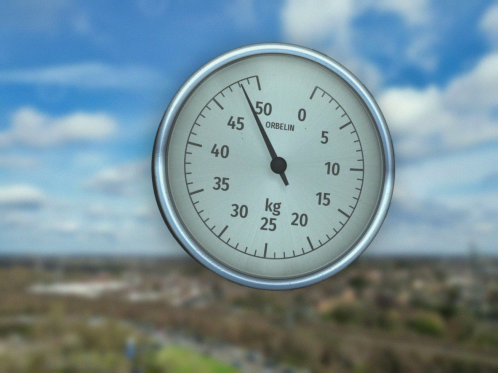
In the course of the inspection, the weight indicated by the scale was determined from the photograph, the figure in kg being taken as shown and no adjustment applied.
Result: 48 kg
